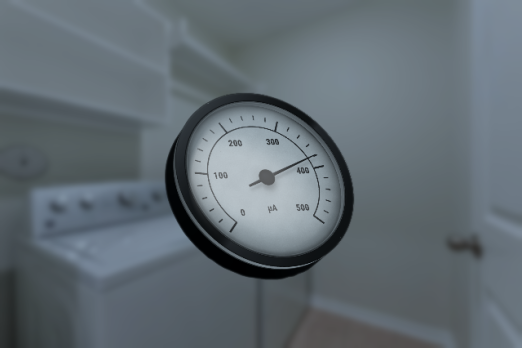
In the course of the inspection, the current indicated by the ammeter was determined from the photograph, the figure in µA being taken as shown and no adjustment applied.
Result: 380 µA
